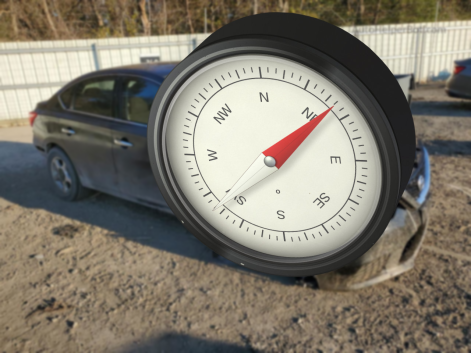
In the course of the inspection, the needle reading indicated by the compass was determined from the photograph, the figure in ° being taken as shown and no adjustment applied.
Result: 50 °
